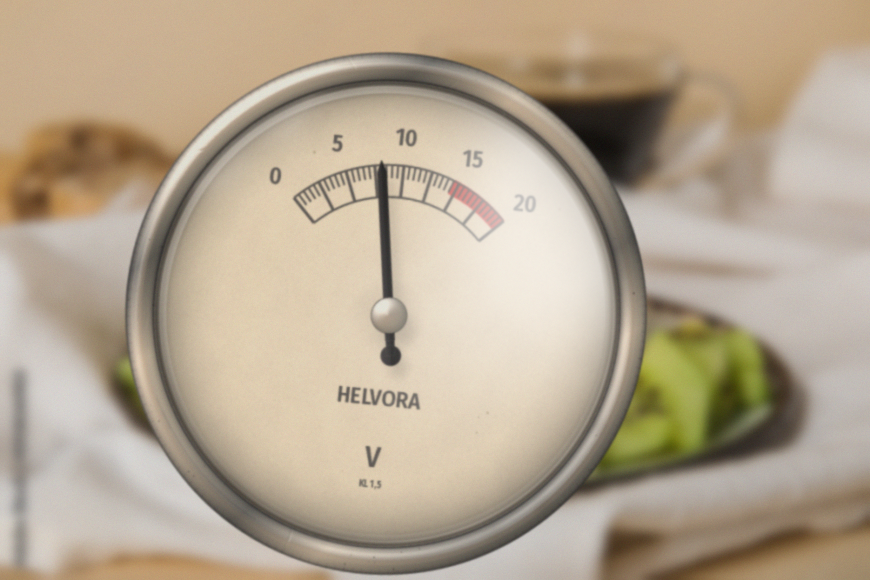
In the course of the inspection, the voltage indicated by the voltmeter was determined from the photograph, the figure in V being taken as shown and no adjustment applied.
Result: 8 V
